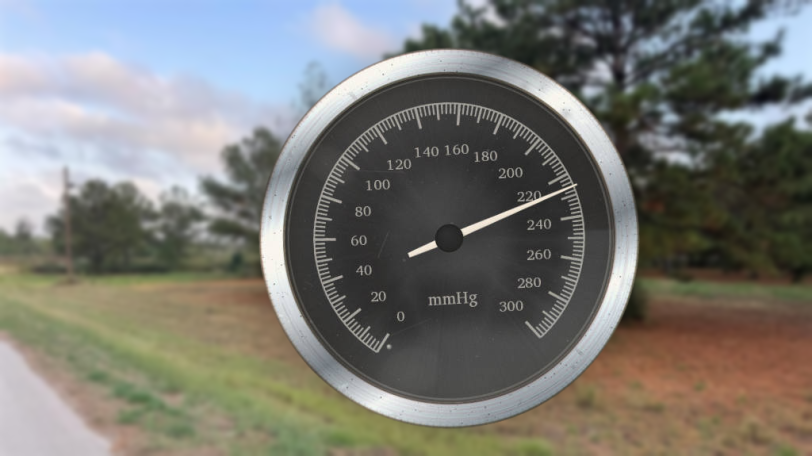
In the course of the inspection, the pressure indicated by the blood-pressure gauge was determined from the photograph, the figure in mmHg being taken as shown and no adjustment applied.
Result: 226 mmHg
